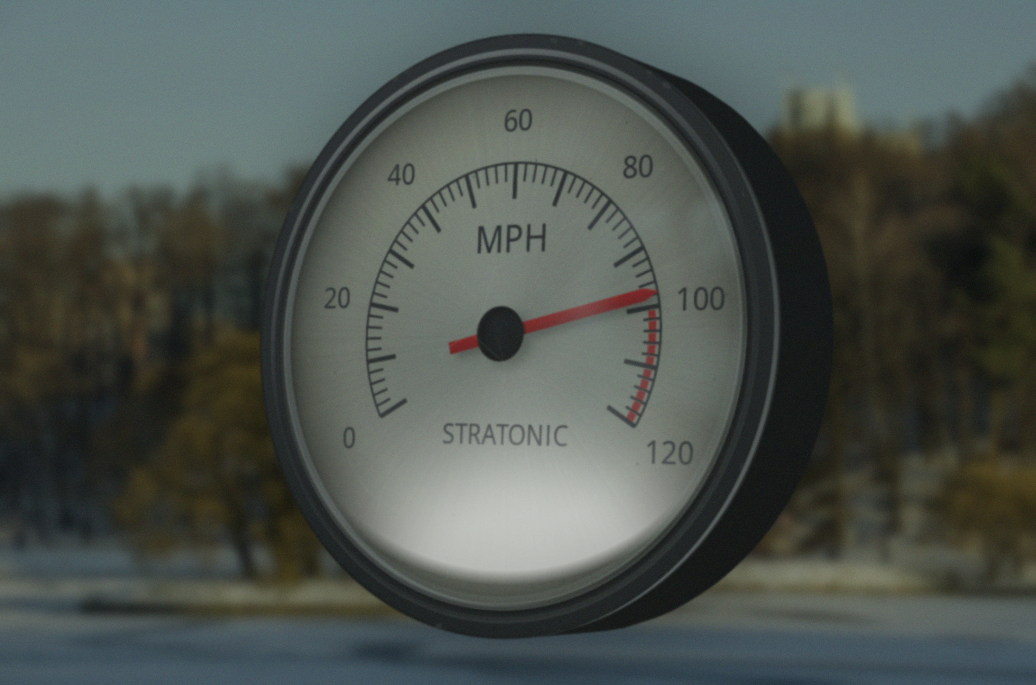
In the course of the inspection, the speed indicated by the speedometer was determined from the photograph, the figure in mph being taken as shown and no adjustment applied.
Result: 98 mph
